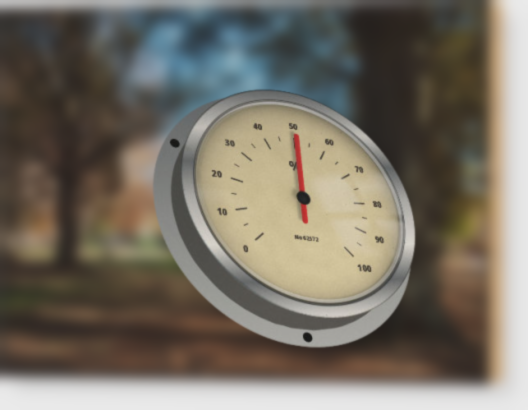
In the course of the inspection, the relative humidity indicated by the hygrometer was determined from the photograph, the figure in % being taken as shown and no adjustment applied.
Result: 50 %
